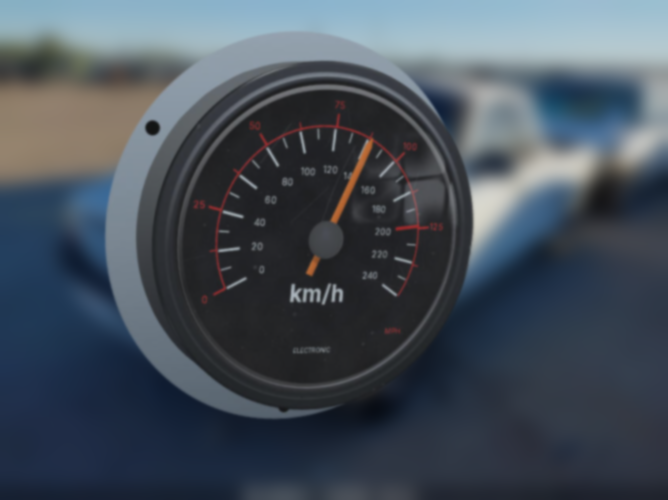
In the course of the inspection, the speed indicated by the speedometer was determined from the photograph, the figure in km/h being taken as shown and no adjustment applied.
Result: 140 km/h
